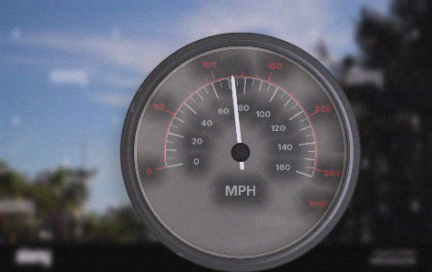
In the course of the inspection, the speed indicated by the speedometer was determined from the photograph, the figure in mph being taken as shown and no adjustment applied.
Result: 72.5 mph
